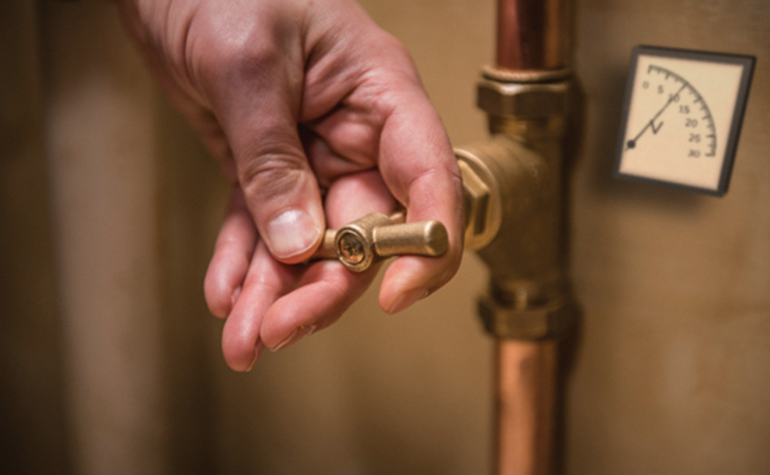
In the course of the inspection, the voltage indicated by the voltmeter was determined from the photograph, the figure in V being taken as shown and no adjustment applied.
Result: 10 V
